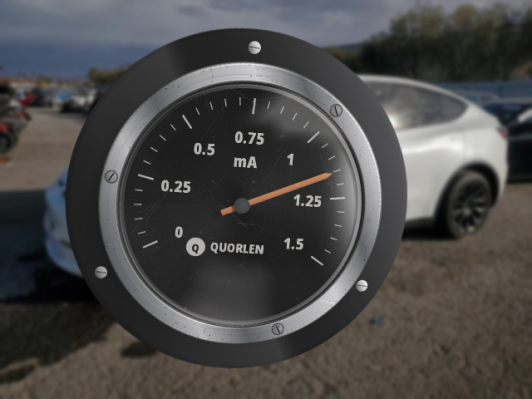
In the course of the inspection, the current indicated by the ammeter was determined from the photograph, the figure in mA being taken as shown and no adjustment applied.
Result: 1.15 mA
